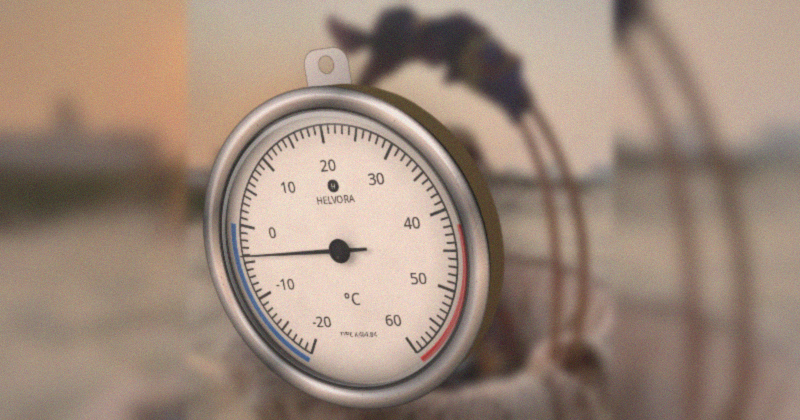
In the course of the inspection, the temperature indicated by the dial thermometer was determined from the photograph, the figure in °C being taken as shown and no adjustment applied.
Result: -4 °C
